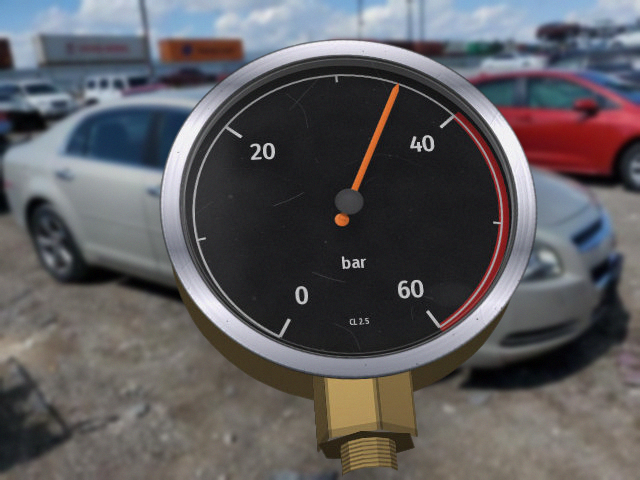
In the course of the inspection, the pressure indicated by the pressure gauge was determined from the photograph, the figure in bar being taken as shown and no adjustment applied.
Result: 35 bar
